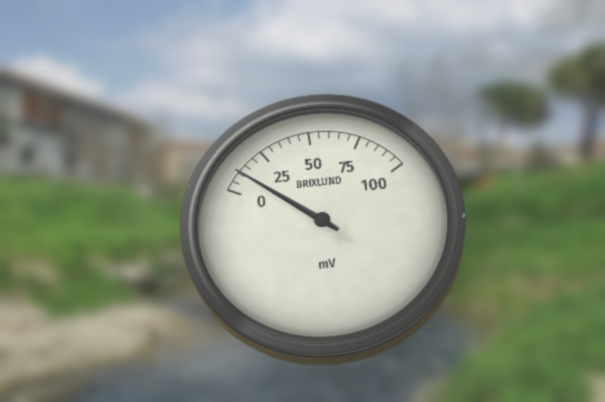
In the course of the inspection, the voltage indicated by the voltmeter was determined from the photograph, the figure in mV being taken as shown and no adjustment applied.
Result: 10 mV
